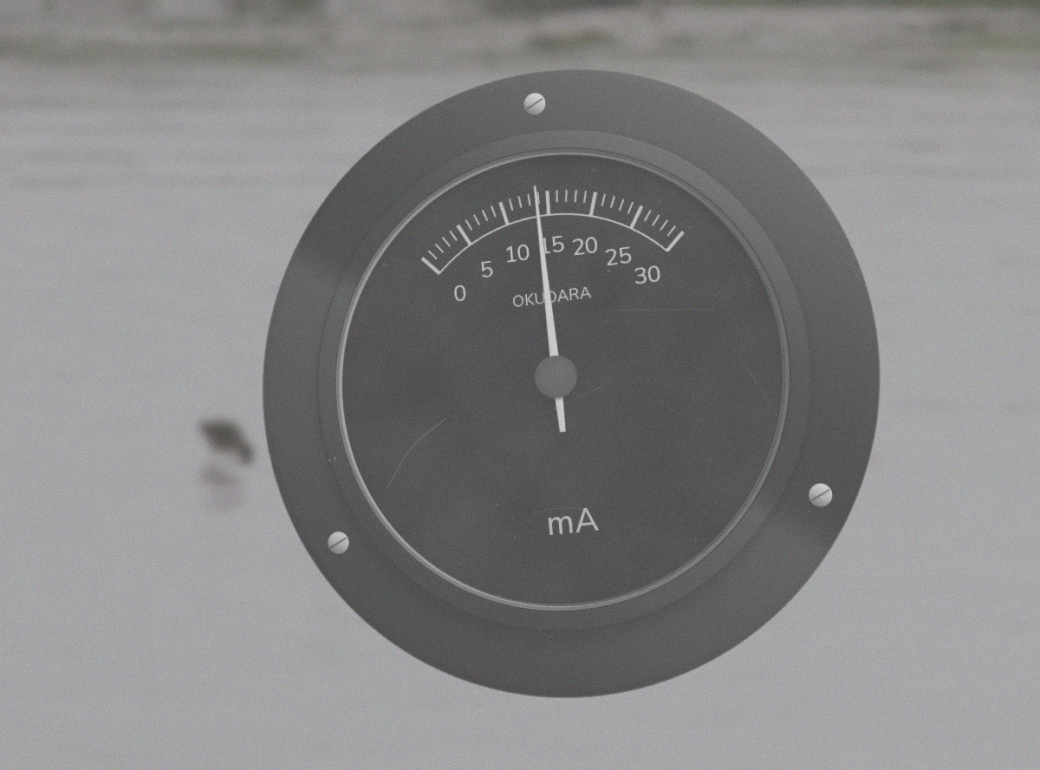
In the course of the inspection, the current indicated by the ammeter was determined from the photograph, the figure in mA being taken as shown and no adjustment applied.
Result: 14 mA
